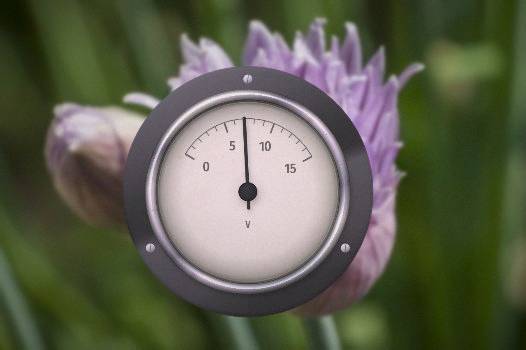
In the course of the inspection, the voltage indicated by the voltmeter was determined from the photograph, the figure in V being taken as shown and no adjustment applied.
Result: 7 V
